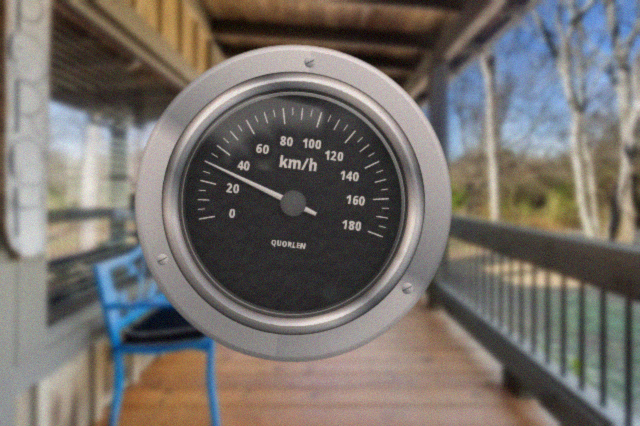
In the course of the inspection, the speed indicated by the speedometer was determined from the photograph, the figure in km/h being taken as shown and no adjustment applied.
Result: 30 km/h
